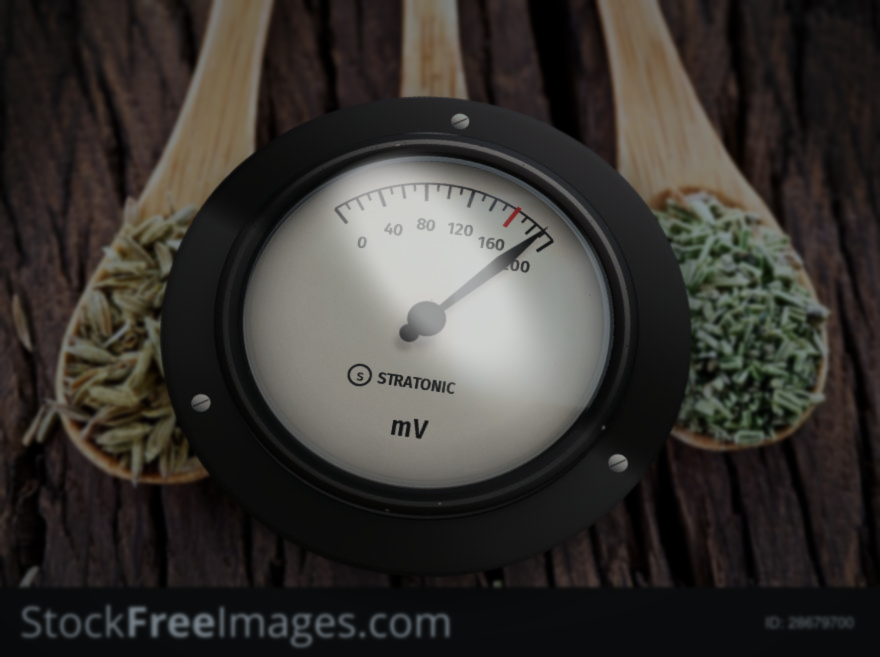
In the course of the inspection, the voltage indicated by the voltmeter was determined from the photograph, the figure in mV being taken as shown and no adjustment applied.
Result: 190 mV
